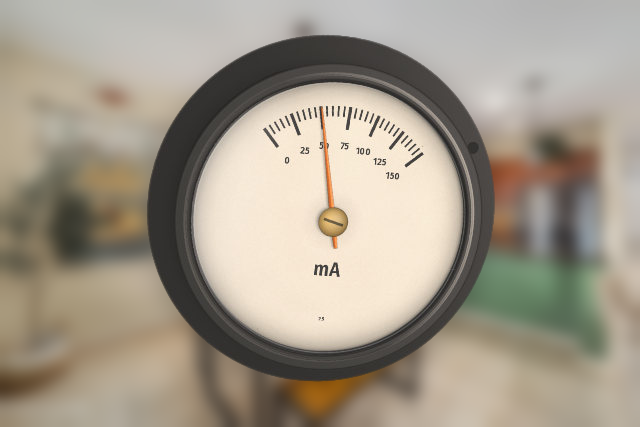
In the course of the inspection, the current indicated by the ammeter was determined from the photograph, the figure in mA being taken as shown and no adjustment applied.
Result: 50 mA
